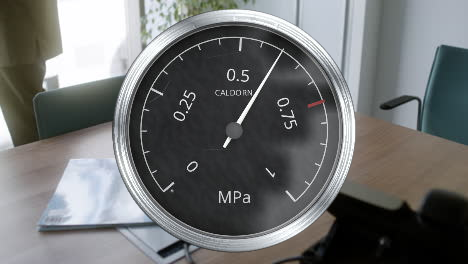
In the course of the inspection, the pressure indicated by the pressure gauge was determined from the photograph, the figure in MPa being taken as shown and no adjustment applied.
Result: 0.6 MPa
